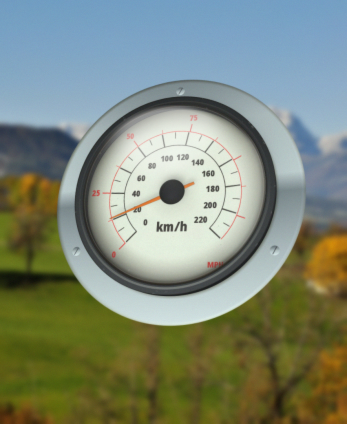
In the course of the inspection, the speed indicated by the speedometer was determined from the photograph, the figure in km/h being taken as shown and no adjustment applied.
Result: 20 km/h
